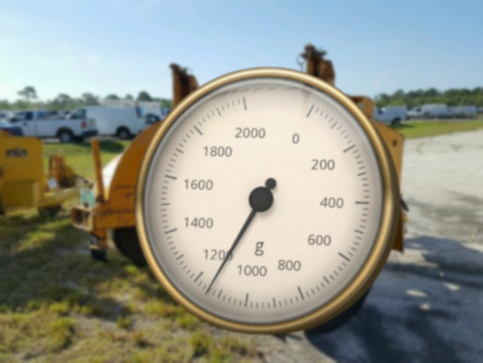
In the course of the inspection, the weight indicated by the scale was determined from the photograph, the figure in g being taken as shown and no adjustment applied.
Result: 1140 g
